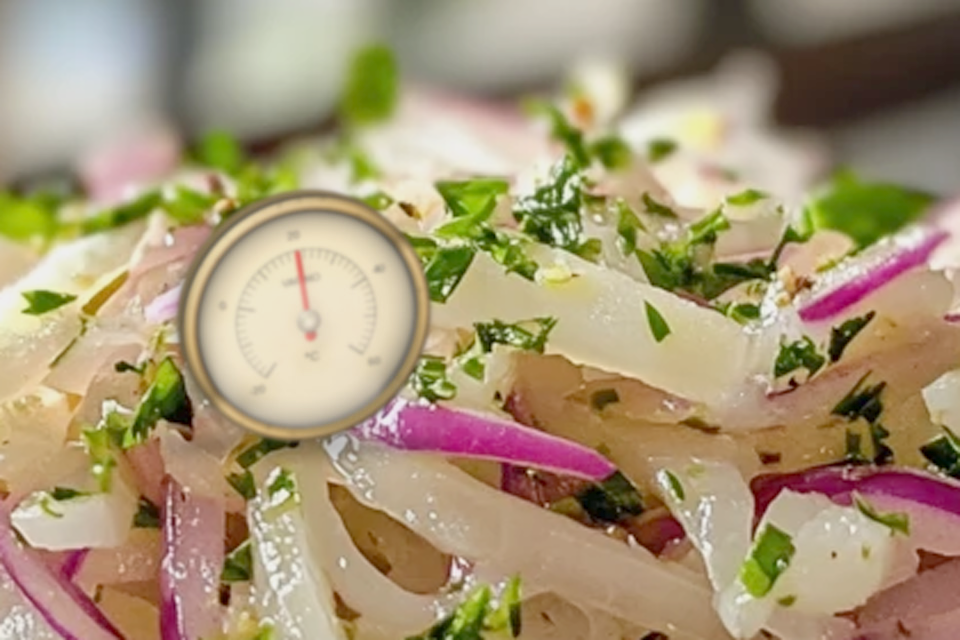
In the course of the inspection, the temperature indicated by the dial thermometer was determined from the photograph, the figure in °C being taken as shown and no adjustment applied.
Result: 20 °C
